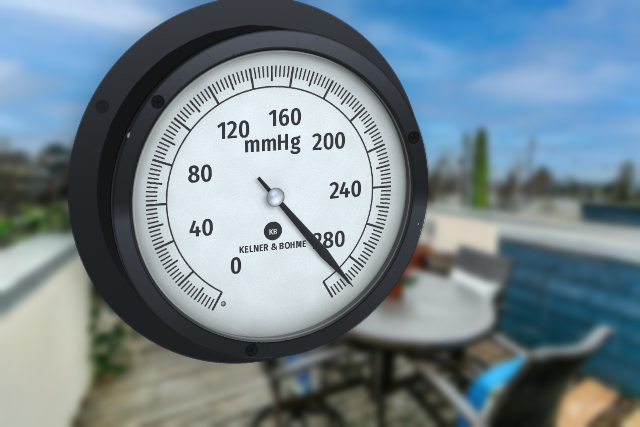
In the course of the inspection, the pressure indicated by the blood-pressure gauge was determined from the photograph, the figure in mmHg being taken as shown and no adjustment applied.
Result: 290 mmHg
